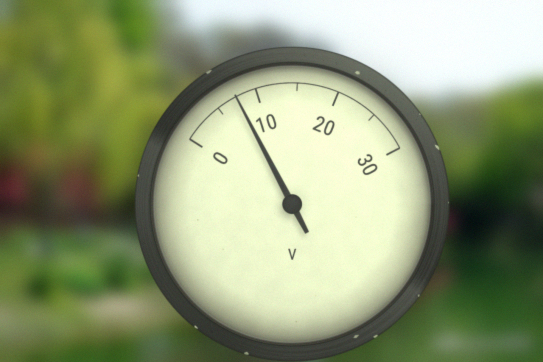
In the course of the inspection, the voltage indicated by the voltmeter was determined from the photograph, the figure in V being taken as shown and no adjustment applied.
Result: 7.5 V
